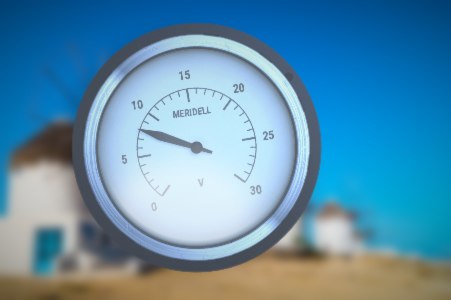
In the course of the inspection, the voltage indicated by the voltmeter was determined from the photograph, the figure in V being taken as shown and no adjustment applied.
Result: 8 V
